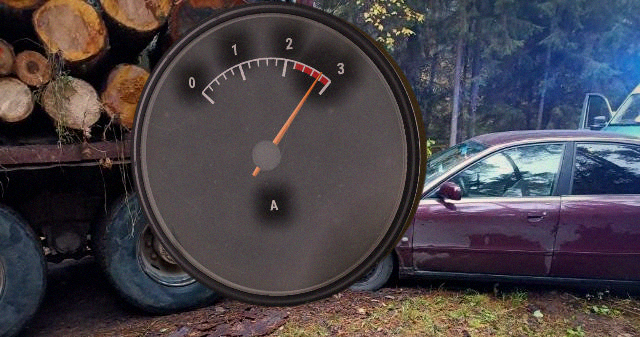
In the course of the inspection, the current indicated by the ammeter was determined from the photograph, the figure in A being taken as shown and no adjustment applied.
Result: 2.8 A
